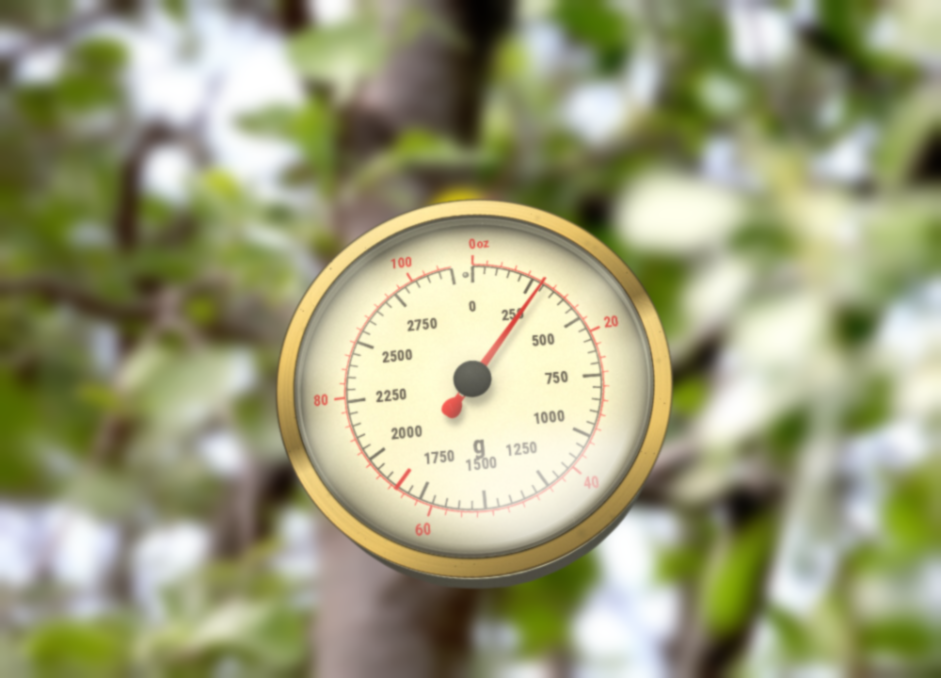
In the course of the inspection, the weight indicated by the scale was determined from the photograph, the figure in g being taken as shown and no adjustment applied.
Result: 300 g
